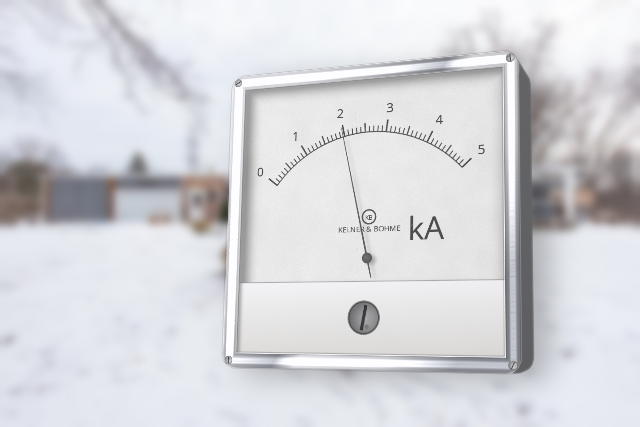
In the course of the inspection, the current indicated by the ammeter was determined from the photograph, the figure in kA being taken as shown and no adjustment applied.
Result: 2 kA
